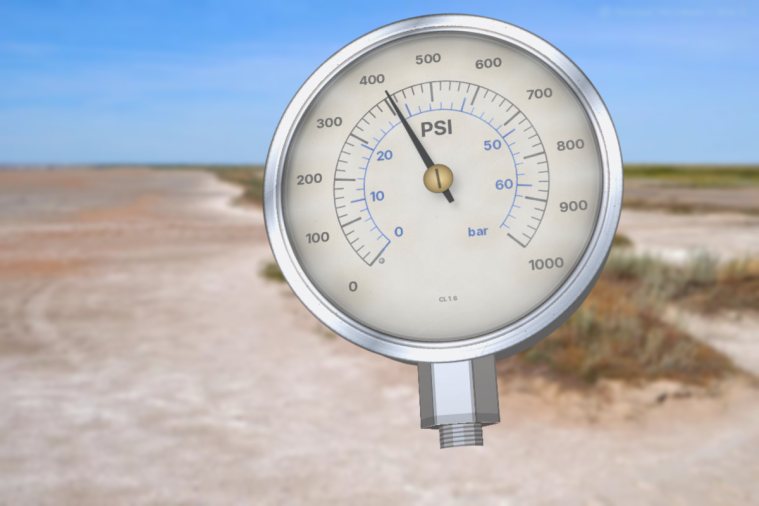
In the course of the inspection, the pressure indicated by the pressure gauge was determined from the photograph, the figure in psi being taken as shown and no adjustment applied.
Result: 410 psi
